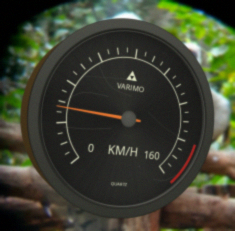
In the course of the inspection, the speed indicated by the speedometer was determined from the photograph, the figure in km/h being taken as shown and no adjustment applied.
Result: 27.5 km/h
